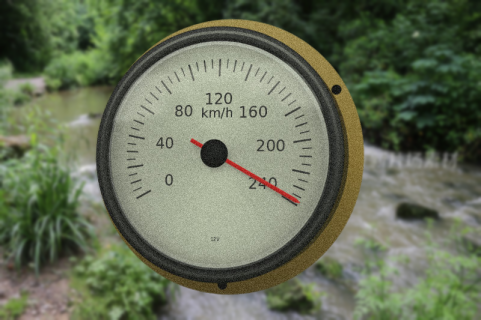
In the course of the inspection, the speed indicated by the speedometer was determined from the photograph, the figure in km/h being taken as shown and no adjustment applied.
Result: 237.5 km/h
